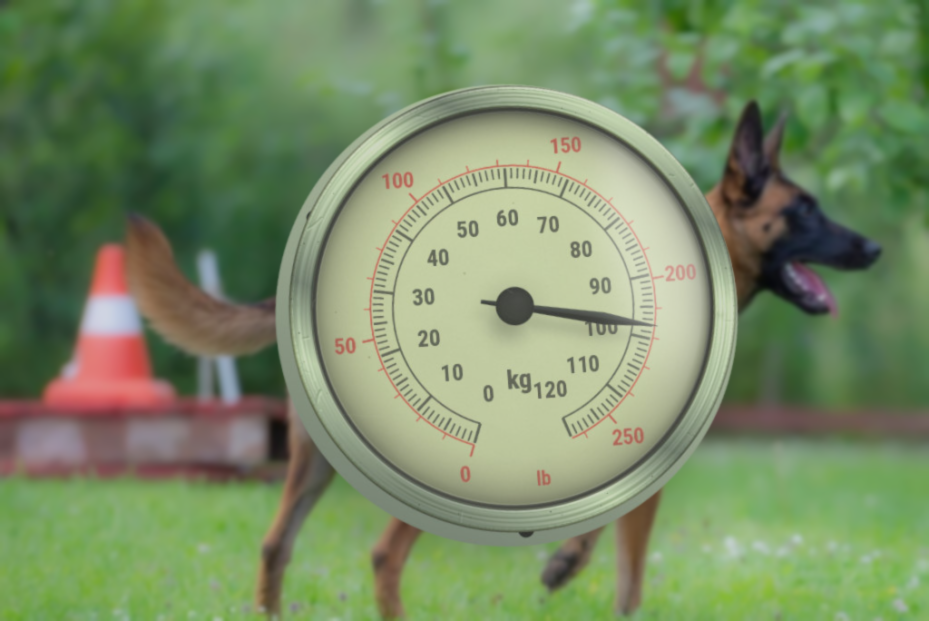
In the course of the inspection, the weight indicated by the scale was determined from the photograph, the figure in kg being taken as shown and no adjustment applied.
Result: 98 kg
